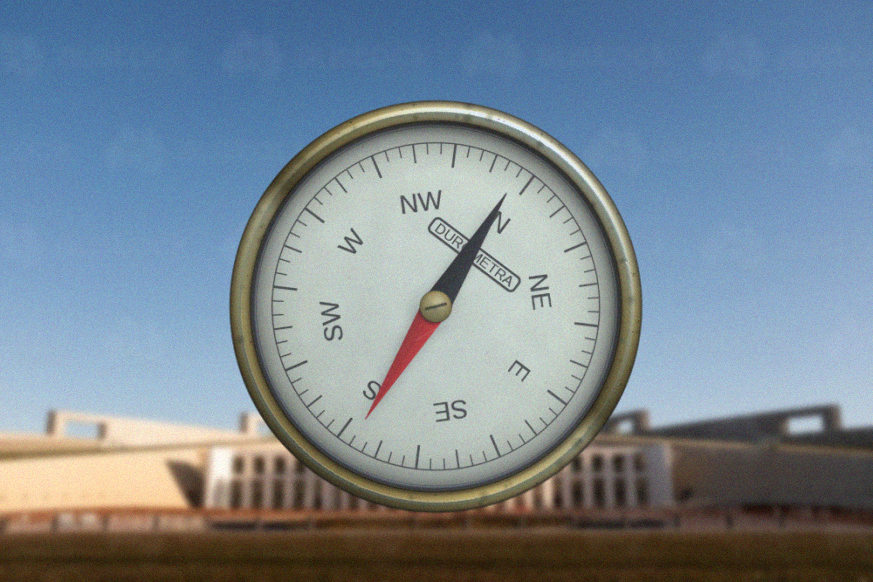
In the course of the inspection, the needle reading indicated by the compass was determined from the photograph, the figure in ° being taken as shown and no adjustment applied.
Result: 175 °
